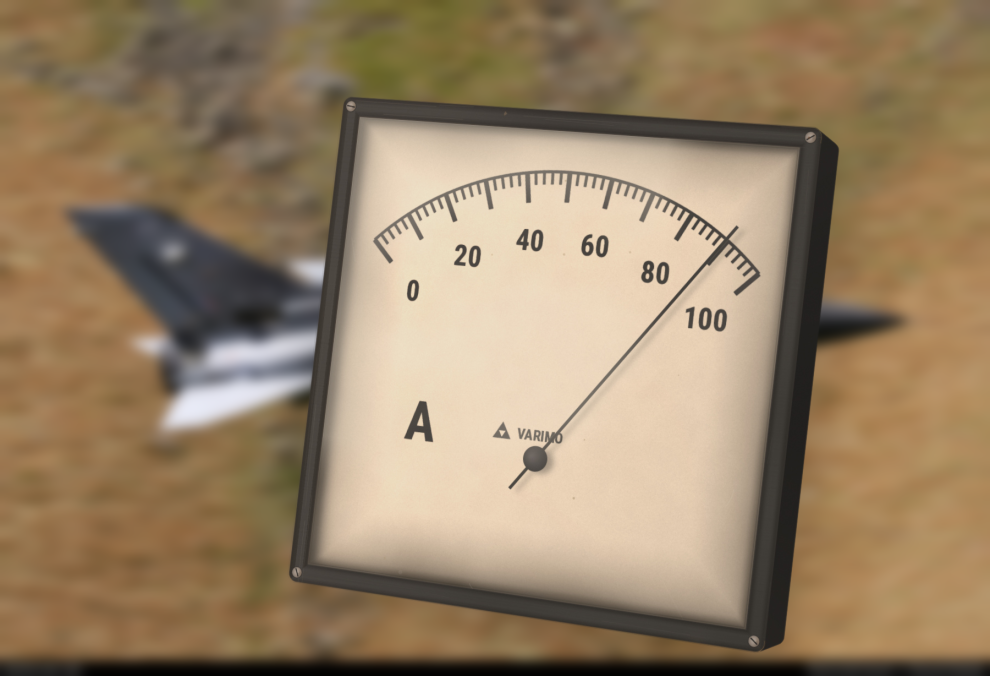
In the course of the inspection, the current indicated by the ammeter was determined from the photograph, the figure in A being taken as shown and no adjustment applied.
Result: 90 A
